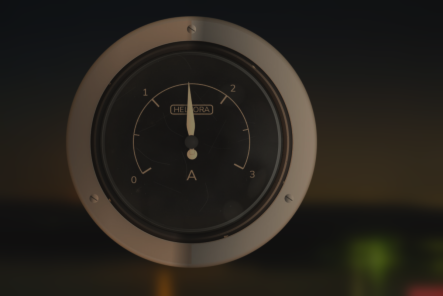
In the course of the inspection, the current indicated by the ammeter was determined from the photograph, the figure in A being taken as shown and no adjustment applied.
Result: 1.5 A
